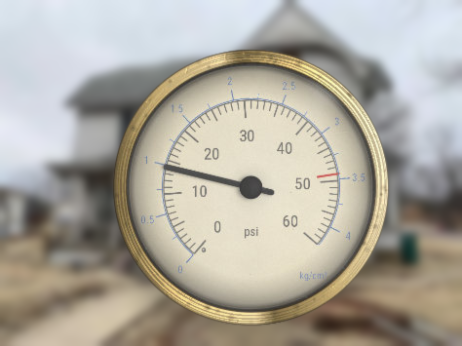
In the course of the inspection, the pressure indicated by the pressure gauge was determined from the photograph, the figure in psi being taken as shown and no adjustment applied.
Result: 14 psi
